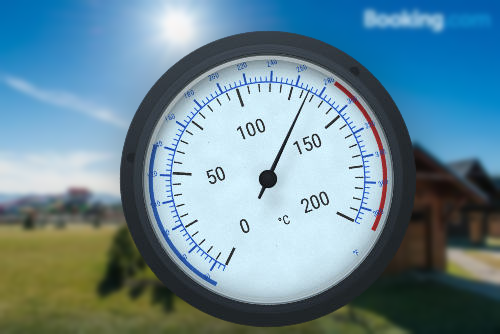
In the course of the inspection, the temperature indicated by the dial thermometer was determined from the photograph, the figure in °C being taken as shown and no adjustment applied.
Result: 132.5 °C
